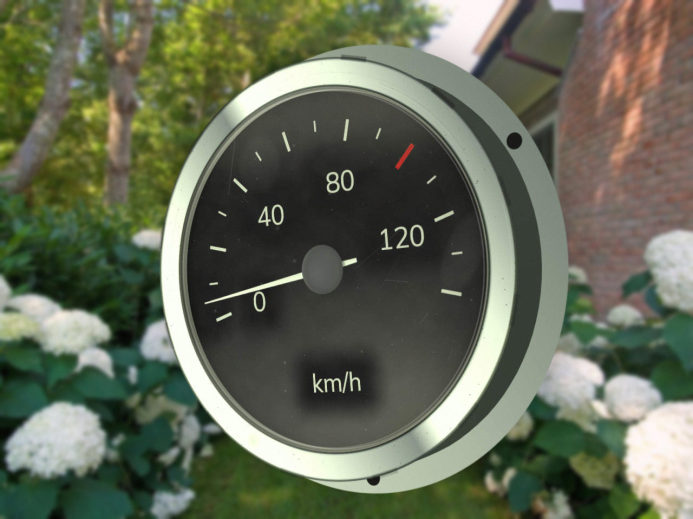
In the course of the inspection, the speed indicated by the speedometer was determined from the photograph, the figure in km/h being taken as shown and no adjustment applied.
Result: 5 km/h
